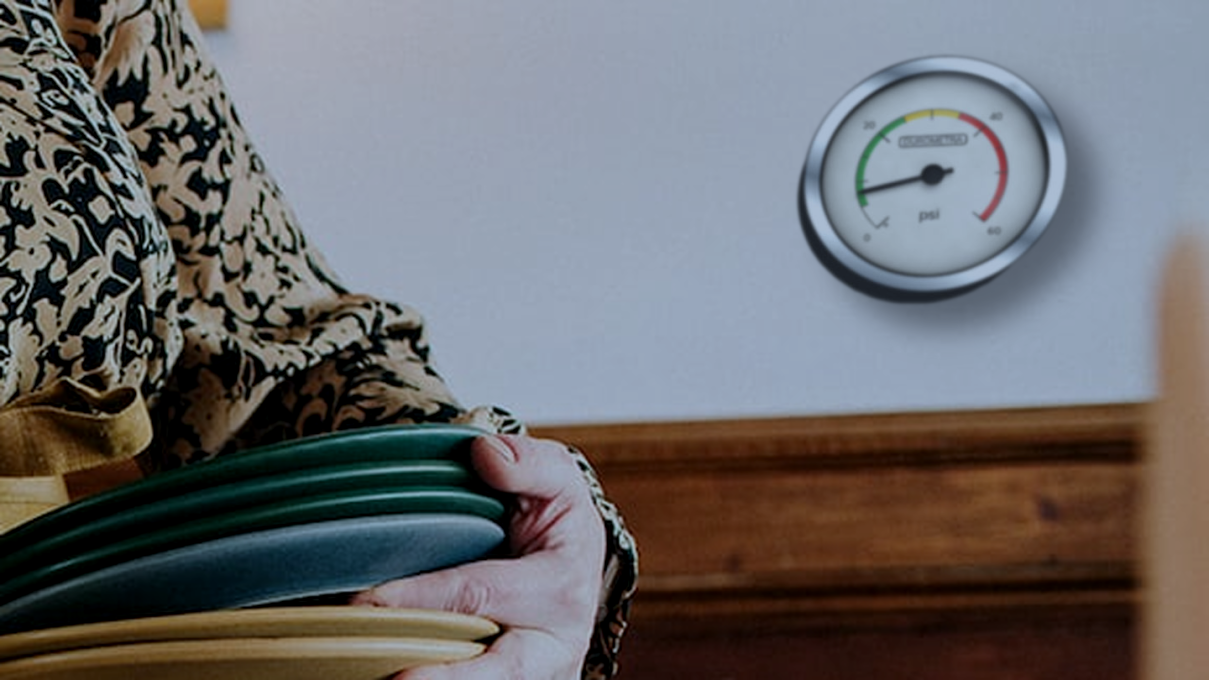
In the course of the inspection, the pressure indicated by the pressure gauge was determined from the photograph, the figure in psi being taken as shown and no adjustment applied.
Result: 7.5 psi
